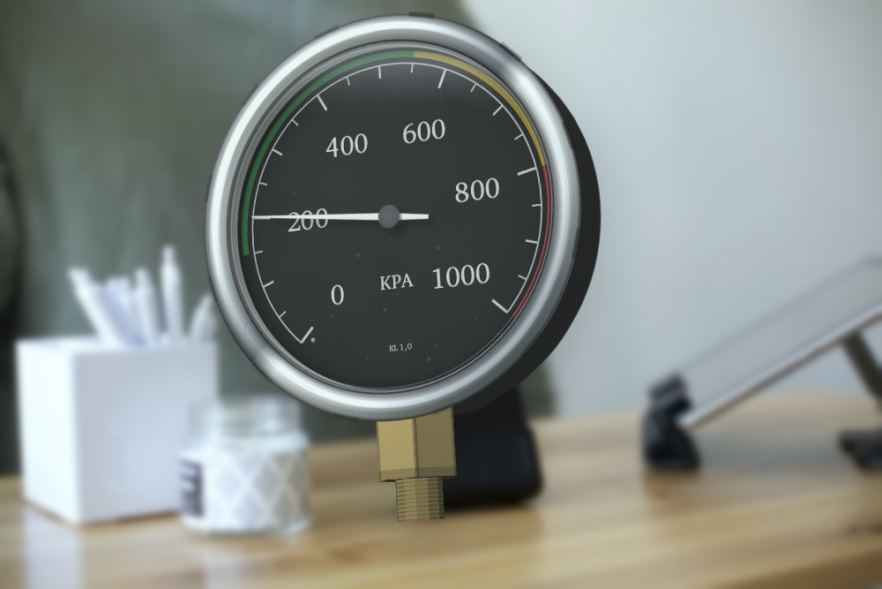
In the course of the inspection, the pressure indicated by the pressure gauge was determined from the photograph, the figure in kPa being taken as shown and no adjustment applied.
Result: 200 kPa
